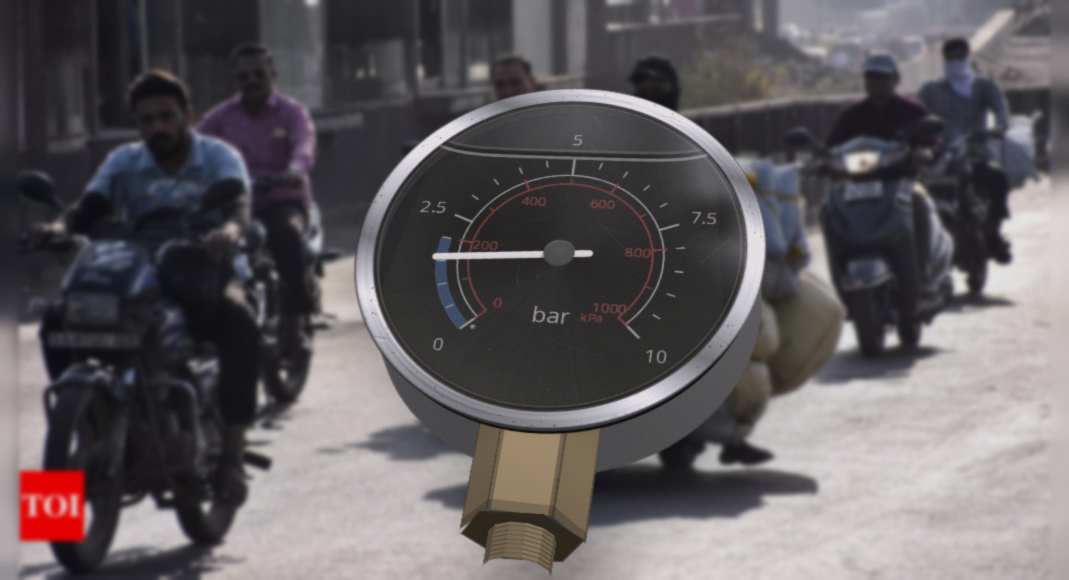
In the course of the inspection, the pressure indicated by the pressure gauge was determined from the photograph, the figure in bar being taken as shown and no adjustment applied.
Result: 1.5 bar
